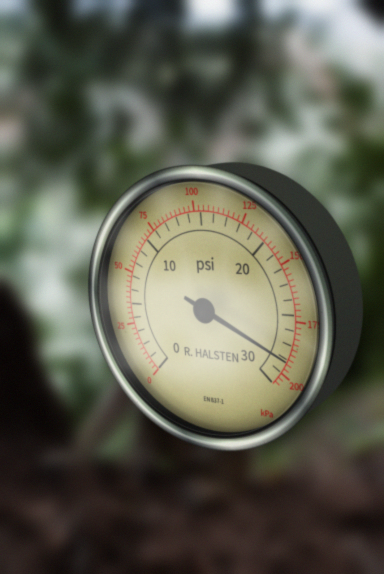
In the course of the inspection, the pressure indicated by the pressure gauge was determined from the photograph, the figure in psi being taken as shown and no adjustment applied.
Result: 28 psi
